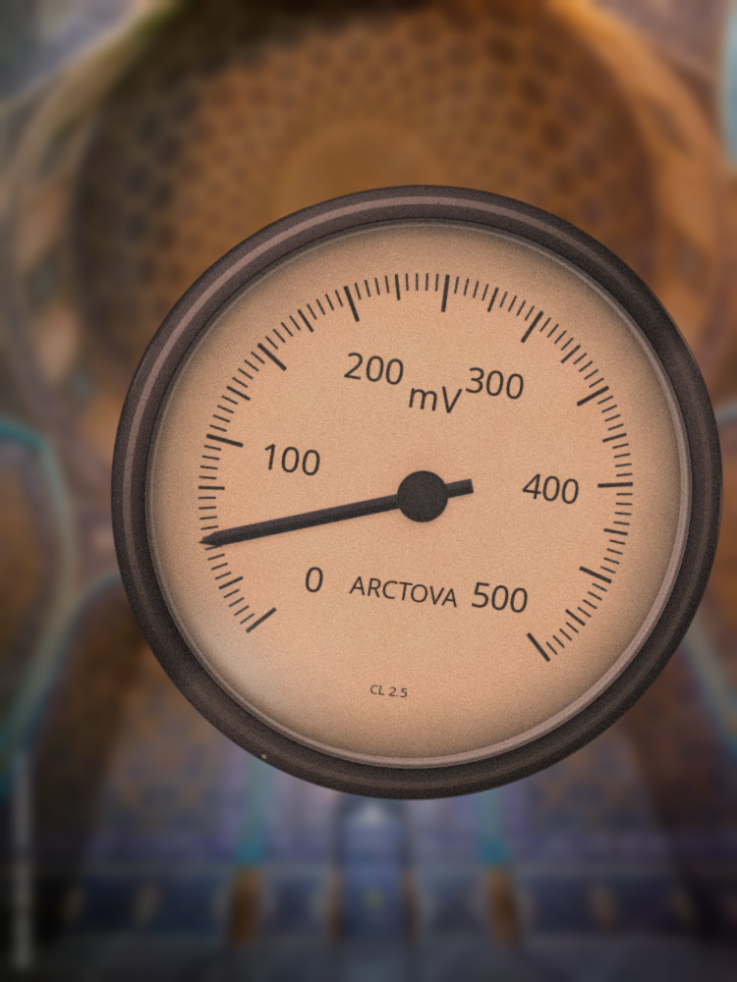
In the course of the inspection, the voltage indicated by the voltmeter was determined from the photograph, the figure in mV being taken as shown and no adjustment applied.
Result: 50 mV
